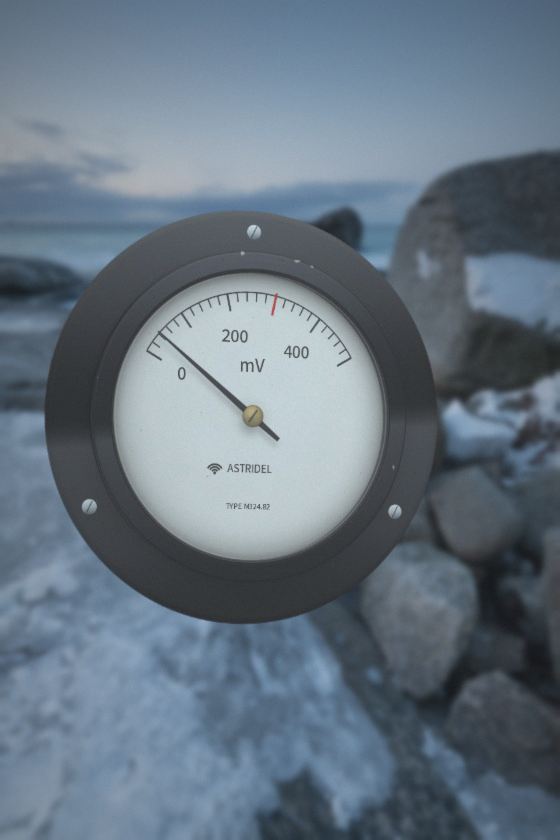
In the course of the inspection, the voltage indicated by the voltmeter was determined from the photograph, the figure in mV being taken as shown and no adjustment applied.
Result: 40 mV
